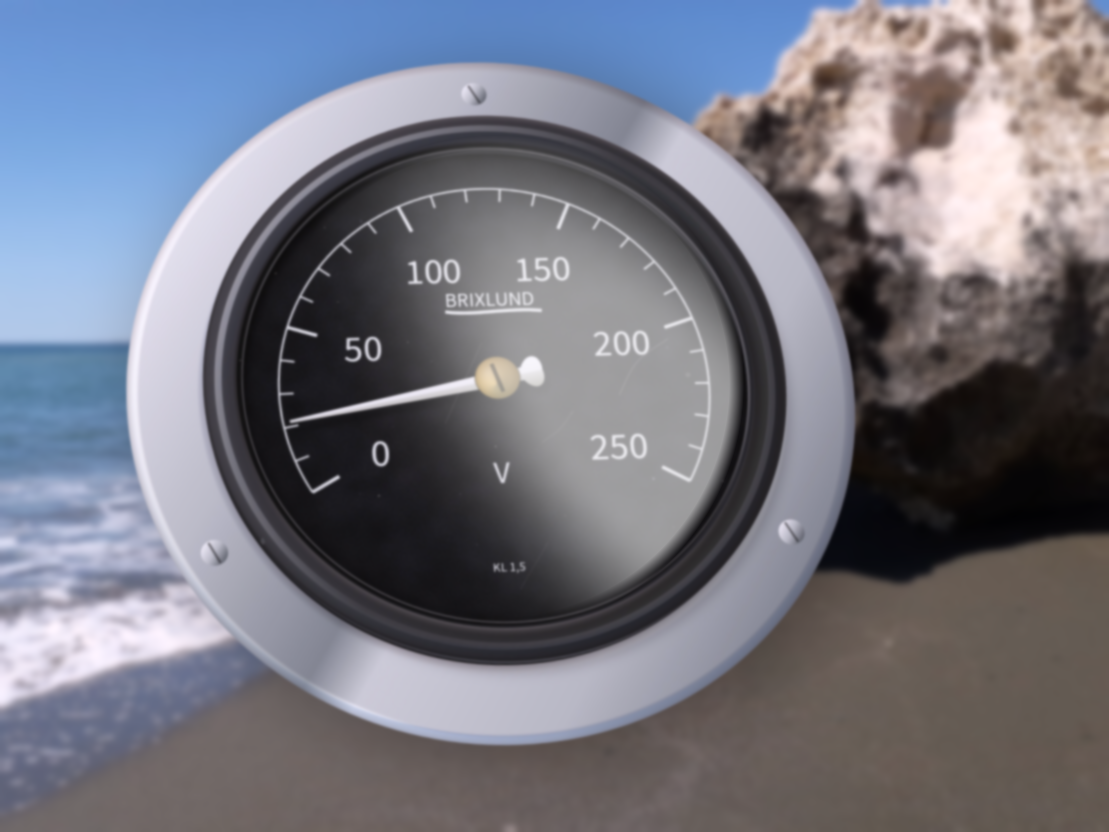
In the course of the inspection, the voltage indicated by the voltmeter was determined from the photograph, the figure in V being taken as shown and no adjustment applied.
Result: 20 V
